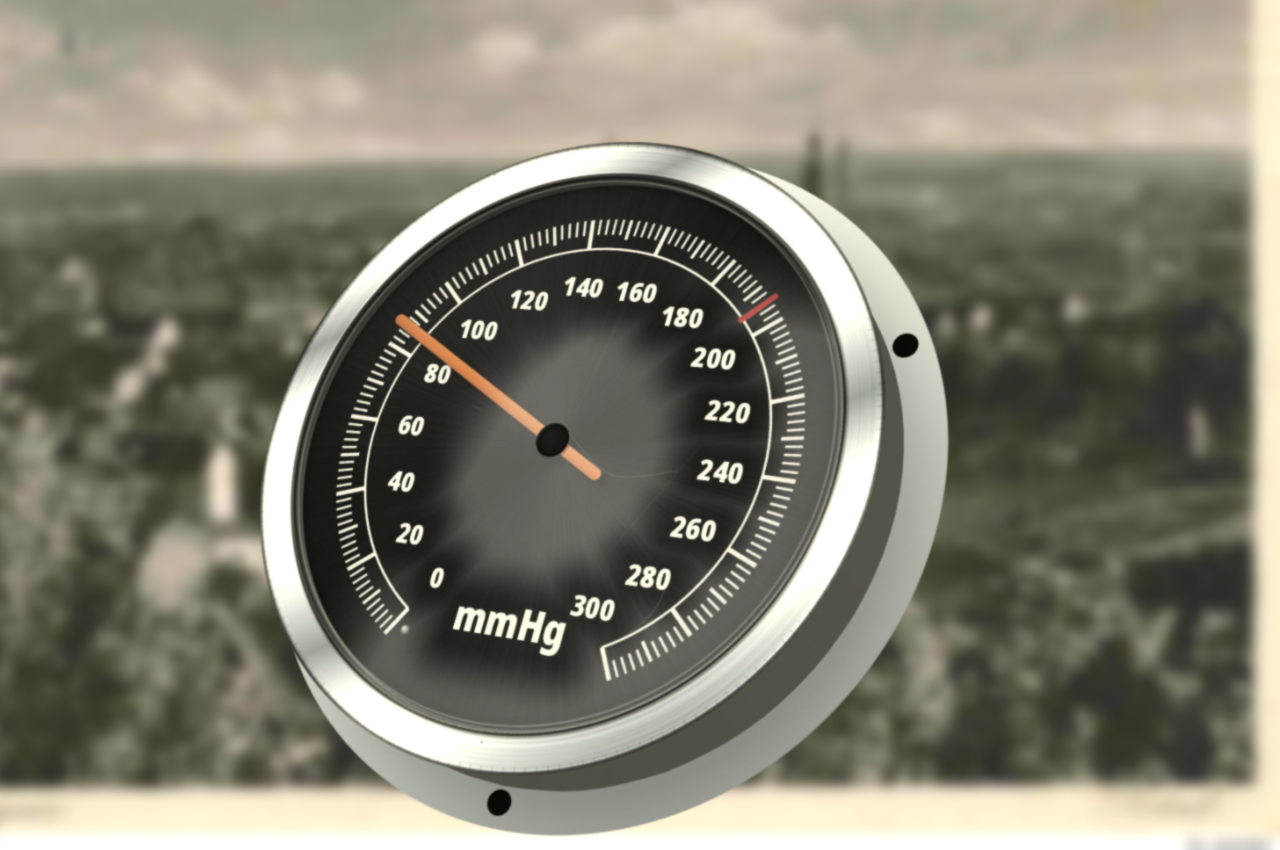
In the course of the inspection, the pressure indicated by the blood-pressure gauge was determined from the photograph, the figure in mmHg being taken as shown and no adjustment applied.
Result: 86 mmHg
